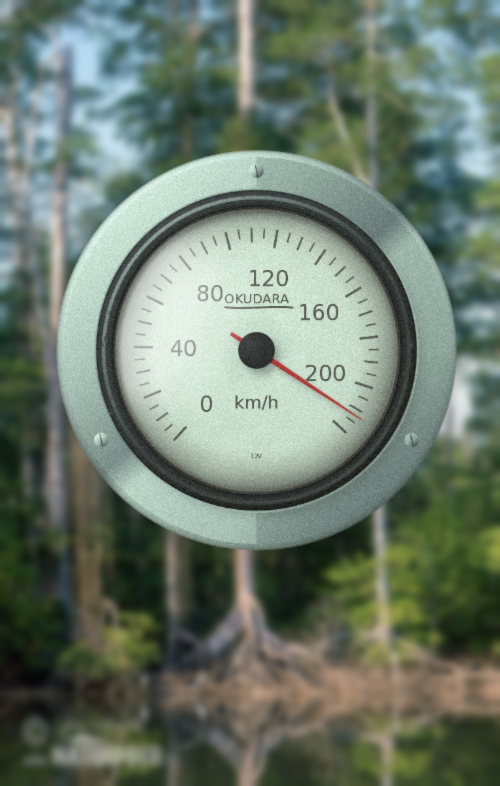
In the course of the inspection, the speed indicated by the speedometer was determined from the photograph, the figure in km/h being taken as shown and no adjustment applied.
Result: 212.5 km/h
